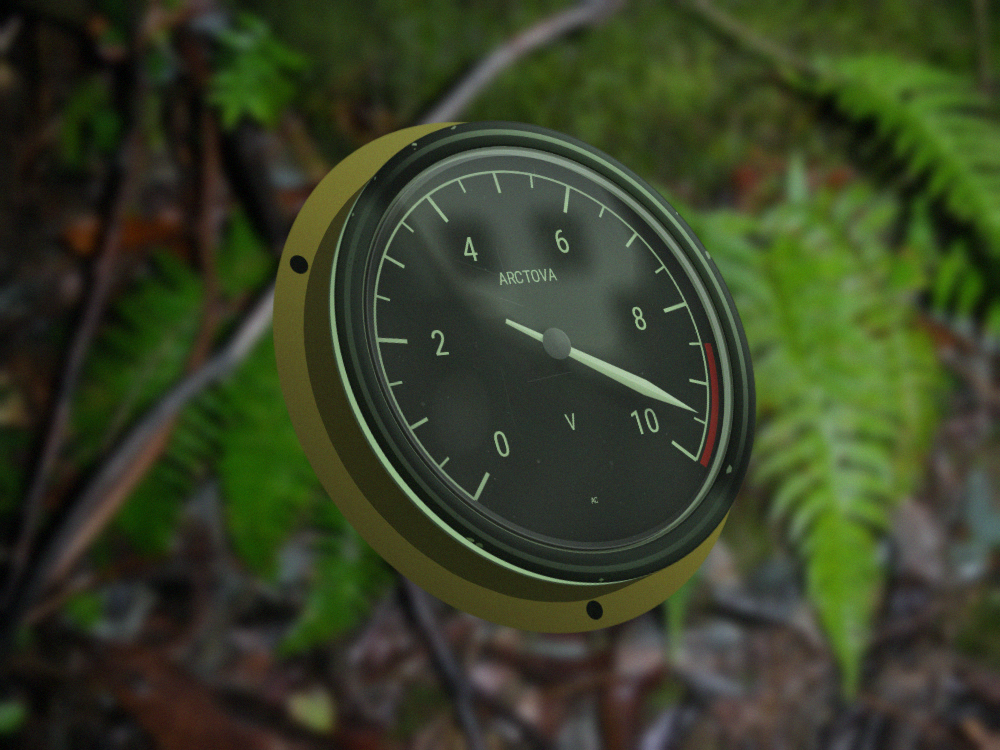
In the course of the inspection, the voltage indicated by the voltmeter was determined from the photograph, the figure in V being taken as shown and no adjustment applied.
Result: 9.5 V
